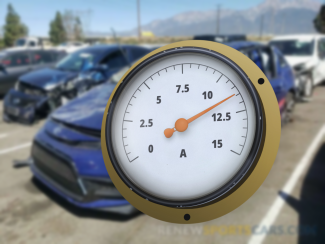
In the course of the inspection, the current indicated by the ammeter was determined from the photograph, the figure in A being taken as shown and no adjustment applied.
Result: 11.5 A
